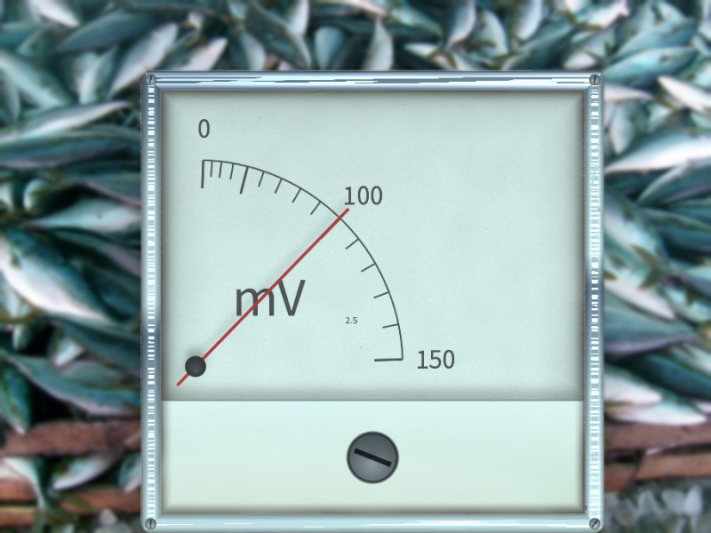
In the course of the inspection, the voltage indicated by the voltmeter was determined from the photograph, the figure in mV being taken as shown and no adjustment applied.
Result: 100 mV
